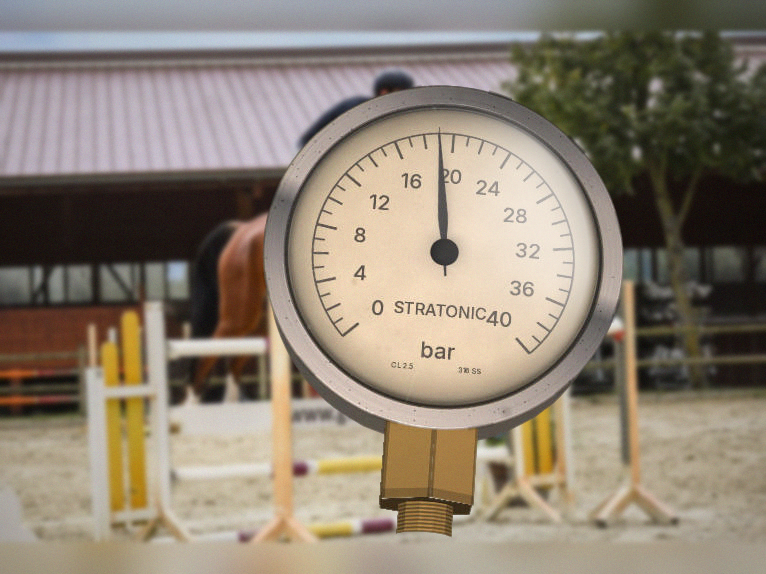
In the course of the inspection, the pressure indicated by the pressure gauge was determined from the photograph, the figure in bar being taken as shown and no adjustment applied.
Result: 19 bar
